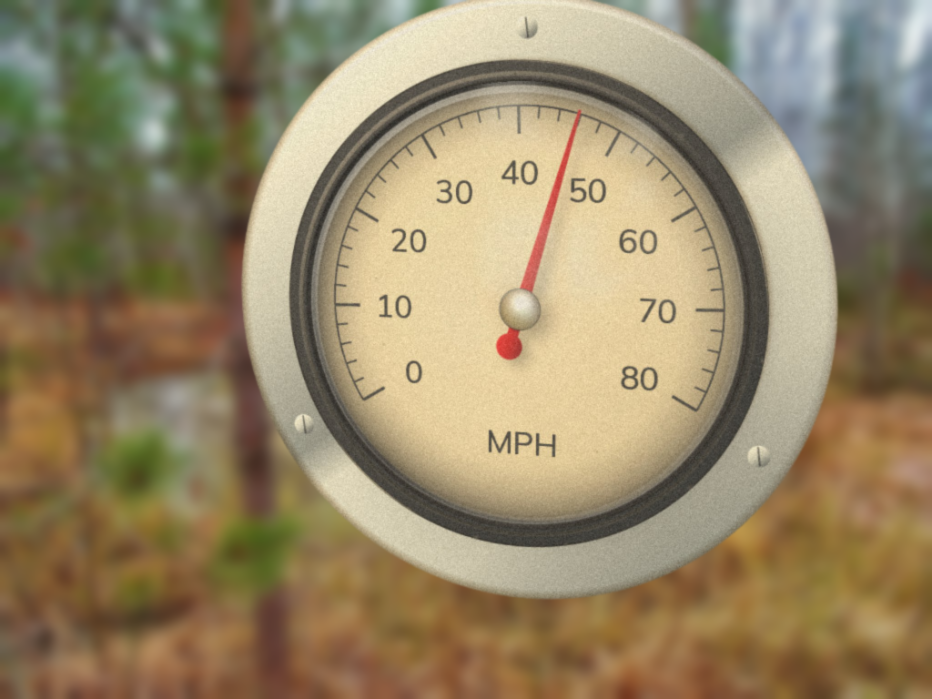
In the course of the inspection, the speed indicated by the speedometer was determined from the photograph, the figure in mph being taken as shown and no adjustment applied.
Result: 46 mph
